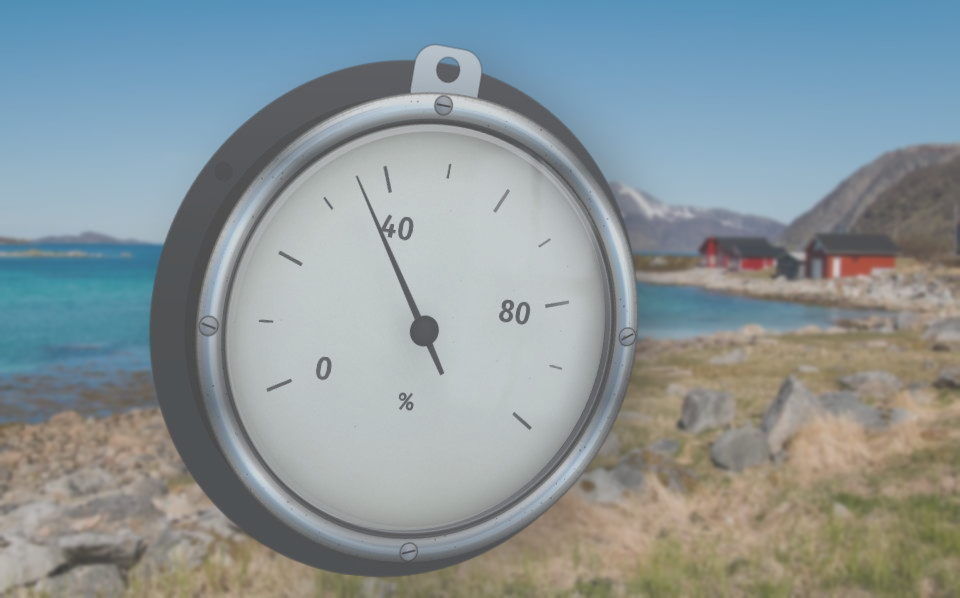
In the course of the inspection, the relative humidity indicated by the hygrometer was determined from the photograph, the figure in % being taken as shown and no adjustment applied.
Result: 35 %
